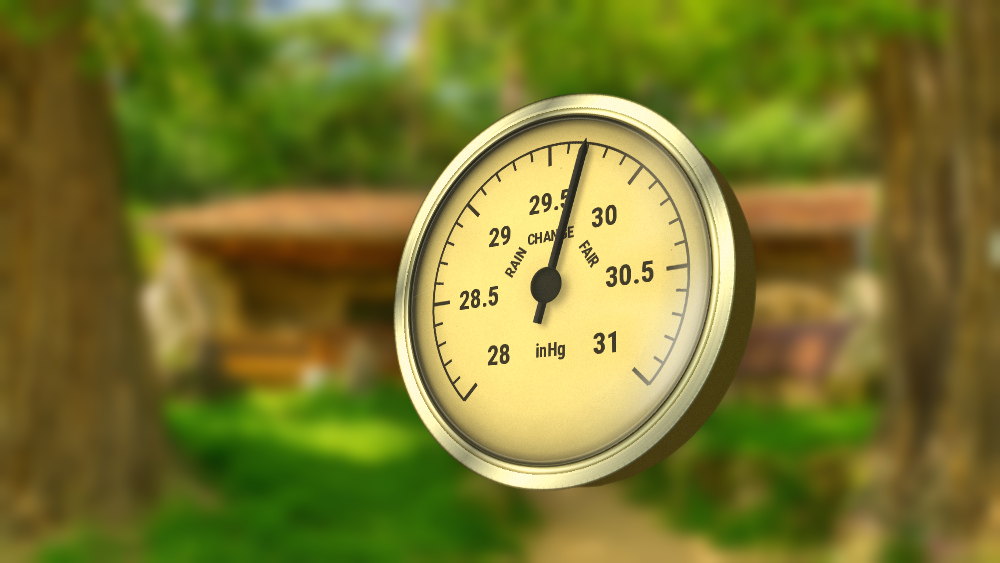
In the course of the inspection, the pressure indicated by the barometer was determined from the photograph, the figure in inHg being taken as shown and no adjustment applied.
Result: 29.7 inHg
